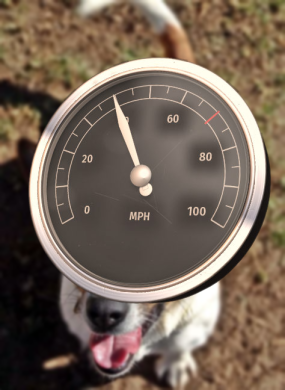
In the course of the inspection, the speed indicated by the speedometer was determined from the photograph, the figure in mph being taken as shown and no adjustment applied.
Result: 40 mph
